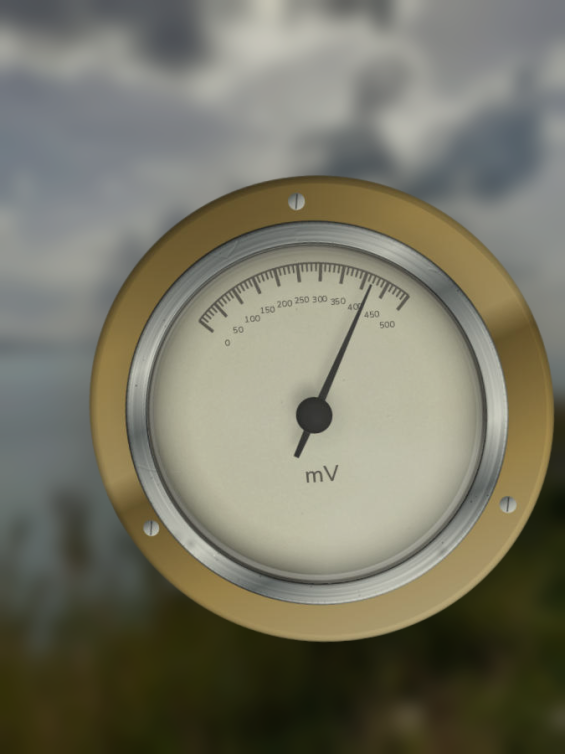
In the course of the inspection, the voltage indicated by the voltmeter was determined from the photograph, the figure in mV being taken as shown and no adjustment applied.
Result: 420 mV
